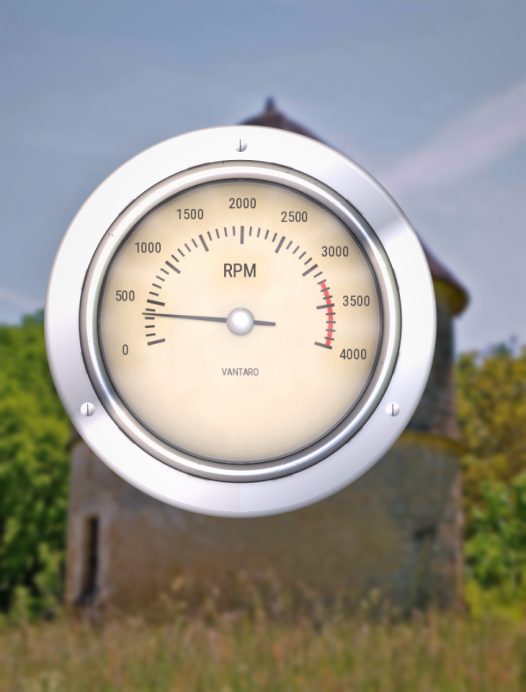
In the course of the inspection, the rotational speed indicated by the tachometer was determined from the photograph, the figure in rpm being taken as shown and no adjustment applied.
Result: 350 rpm
